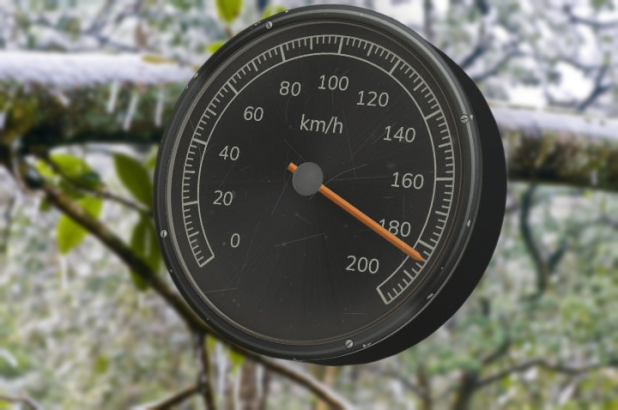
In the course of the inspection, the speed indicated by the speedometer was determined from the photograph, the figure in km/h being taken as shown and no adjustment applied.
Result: 184 km/h
